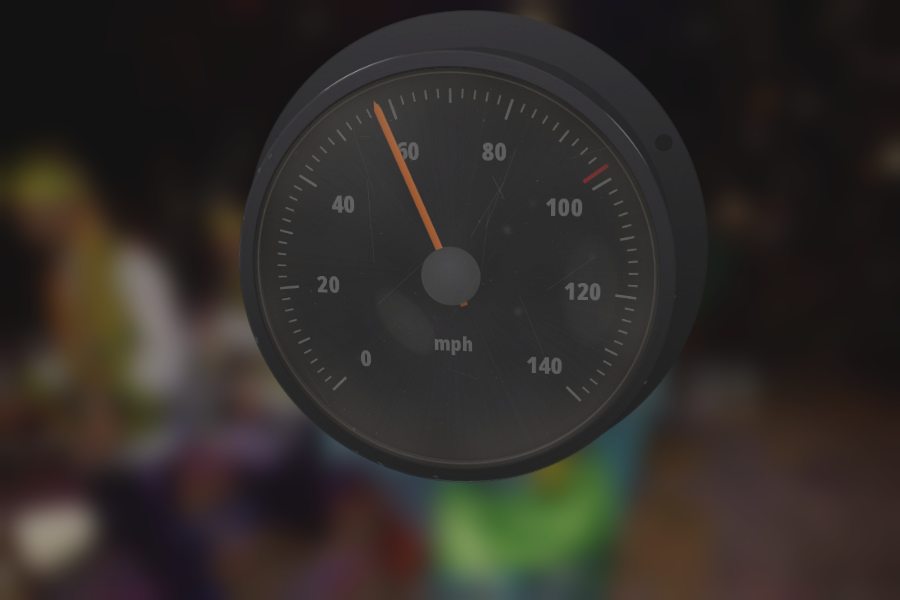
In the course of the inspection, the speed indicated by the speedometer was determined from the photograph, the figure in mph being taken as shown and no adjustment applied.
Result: 58 mph
